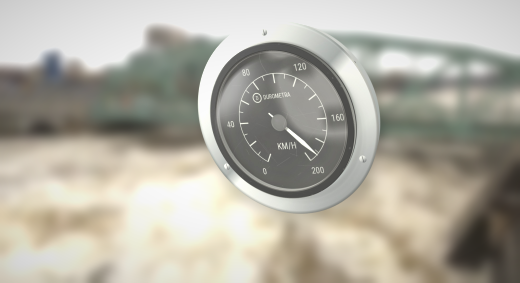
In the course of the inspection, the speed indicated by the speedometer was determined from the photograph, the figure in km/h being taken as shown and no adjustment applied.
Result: 190 km/h
